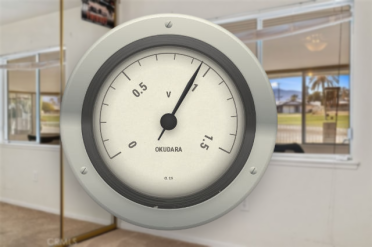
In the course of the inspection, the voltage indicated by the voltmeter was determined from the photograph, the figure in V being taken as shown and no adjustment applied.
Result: 0.95 V
